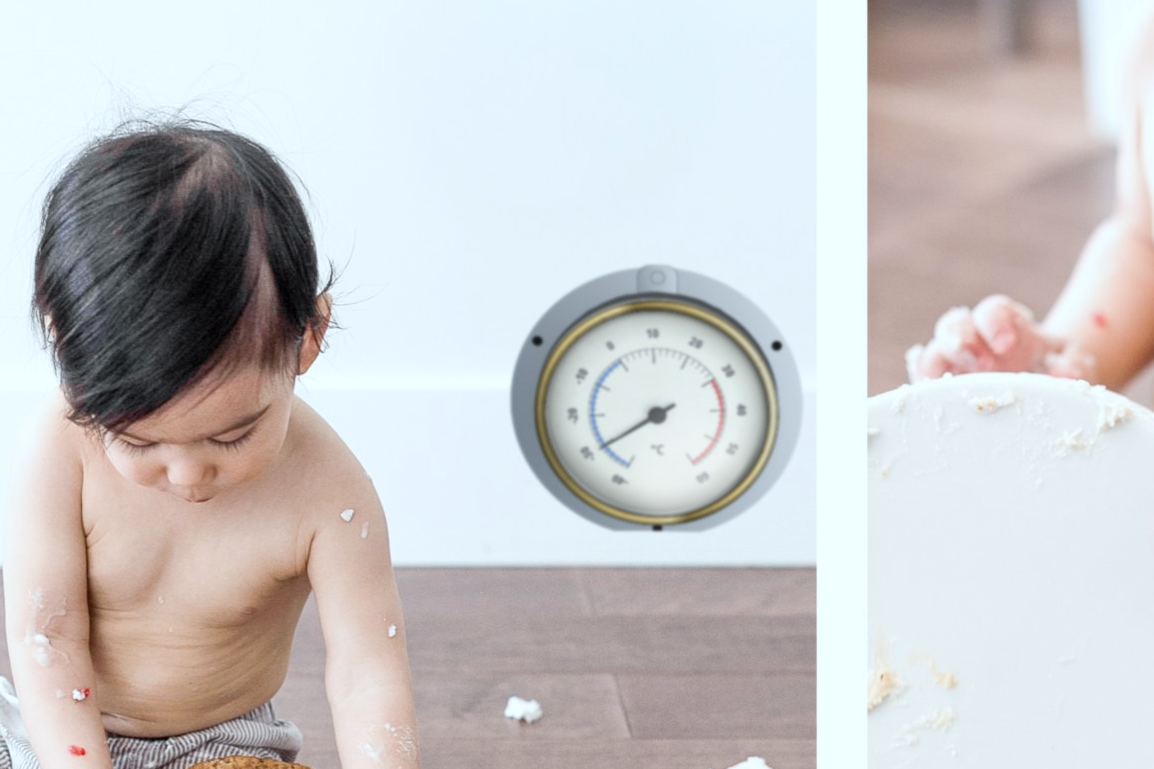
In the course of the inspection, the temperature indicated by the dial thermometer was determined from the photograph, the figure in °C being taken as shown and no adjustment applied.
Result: -30 °C
